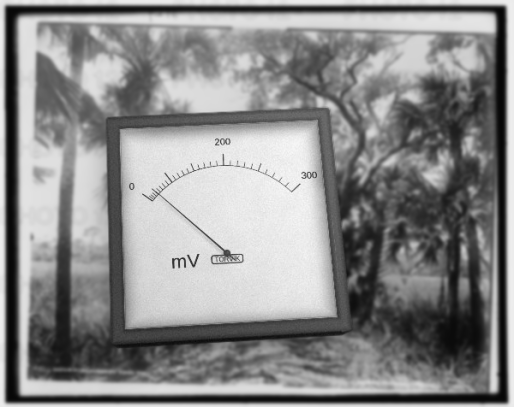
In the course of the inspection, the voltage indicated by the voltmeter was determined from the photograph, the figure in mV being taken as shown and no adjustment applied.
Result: 50 mV
